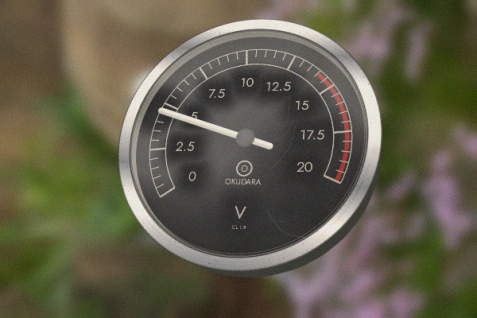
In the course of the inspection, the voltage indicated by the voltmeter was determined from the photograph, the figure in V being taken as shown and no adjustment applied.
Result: 4.5 V
